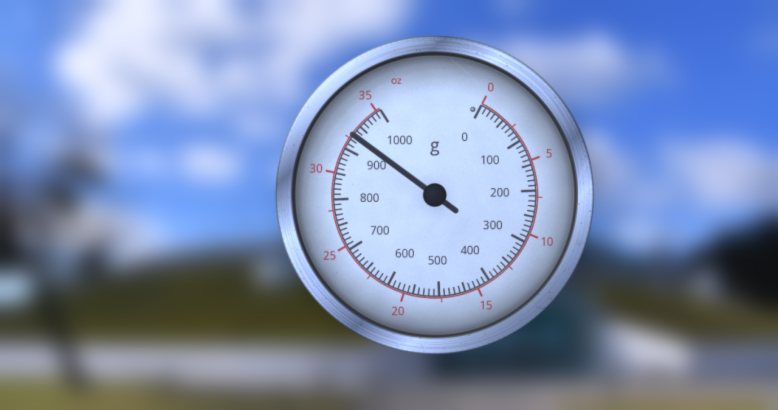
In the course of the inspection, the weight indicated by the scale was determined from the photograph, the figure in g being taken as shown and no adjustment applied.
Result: 930 g
